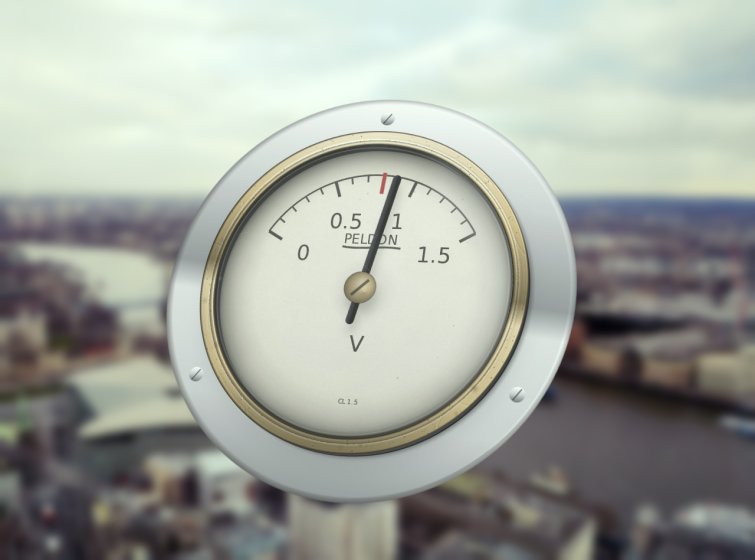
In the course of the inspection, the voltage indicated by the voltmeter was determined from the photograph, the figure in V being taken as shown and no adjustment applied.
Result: 0.9 V
